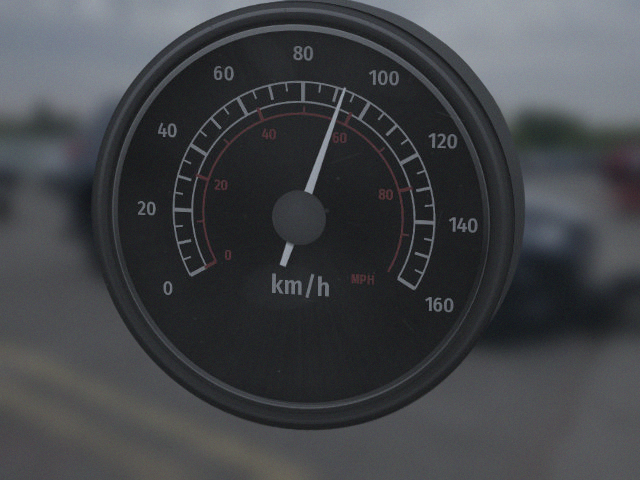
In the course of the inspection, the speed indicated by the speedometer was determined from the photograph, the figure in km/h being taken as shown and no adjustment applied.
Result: 92.5 km/h
